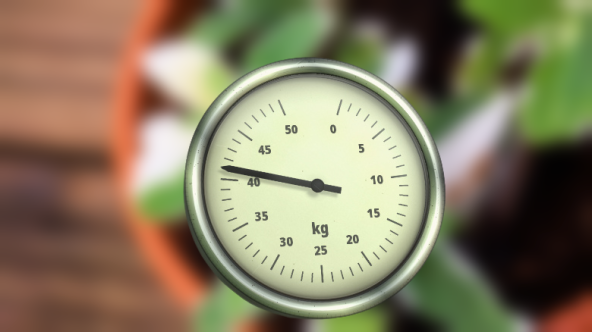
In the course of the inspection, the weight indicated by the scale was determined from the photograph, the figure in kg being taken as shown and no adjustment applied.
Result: 41 kg
